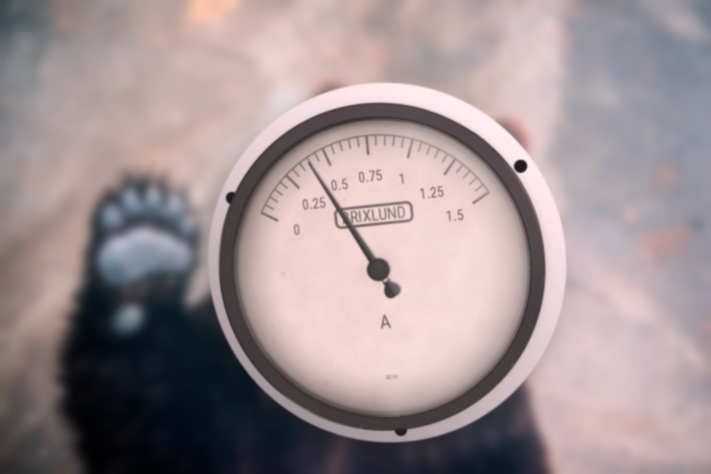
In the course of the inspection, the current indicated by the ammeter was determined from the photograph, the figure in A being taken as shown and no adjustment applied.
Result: 0.4 A
